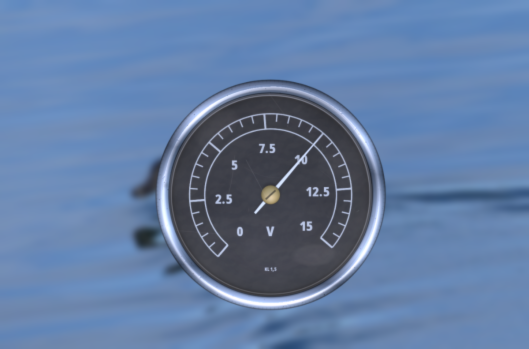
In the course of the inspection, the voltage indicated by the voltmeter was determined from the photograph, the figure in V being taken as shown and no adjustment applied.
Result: 10 V
